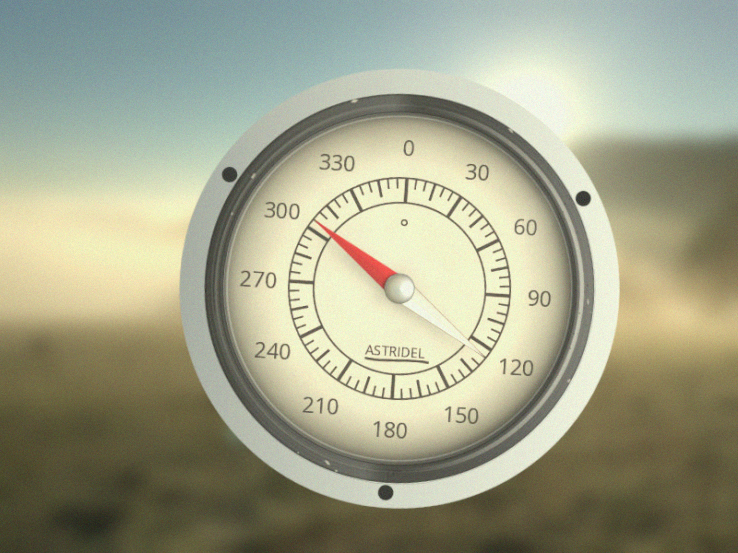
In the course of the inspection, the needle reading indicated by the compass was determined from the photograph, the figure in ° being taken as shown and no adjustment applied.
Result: 305 °
